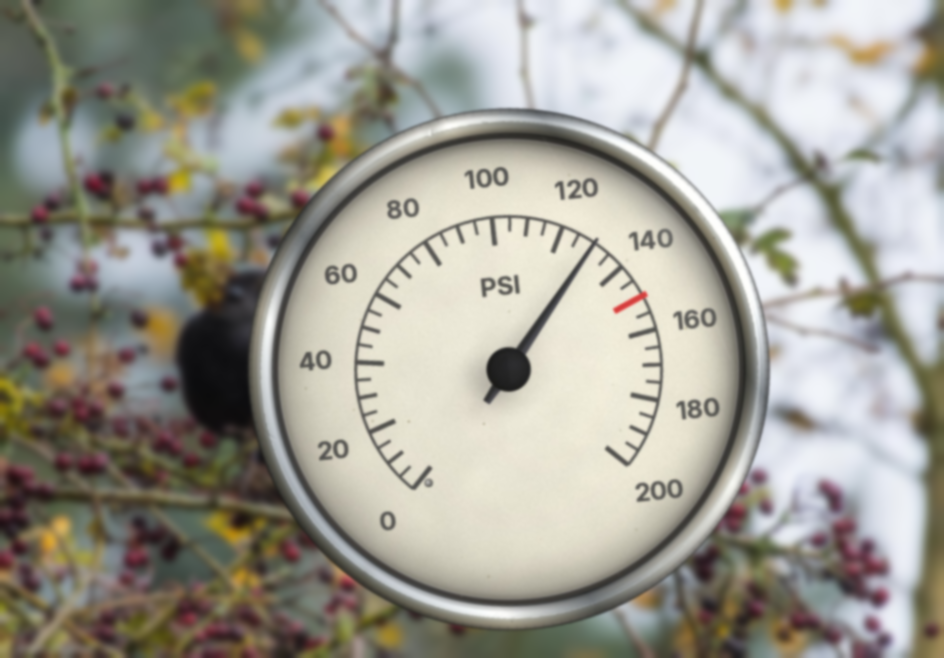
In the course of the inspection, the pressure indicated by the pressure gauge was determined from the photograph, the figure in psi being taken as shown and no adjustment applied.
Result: 130 psi
